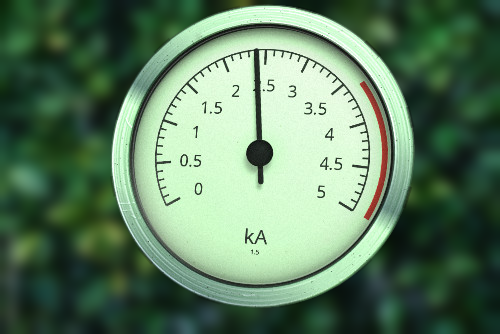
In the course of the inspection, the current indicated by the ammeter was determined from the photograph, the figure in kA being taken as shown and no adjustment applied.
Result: 2.4 kA
